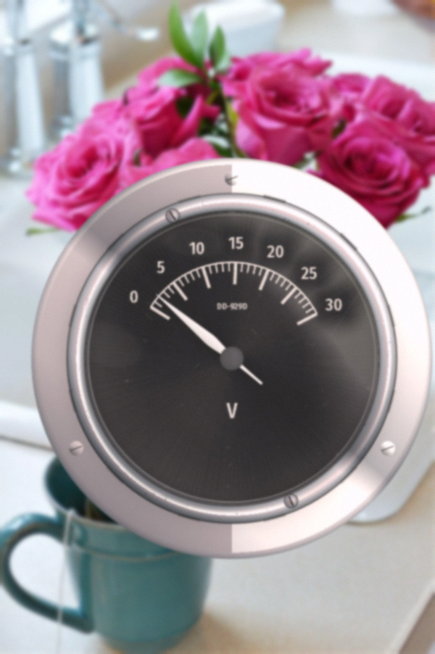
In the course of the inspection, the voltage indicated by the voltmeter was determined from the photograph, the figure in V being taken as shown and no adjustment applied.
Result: 2 V
